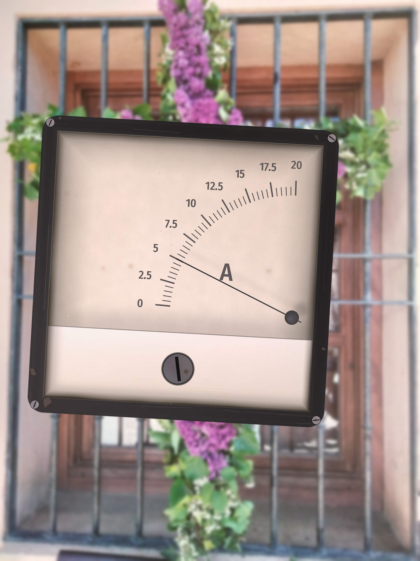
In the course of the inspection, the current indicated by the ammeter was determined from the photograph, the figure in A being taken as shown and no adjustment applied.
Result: 5 A
